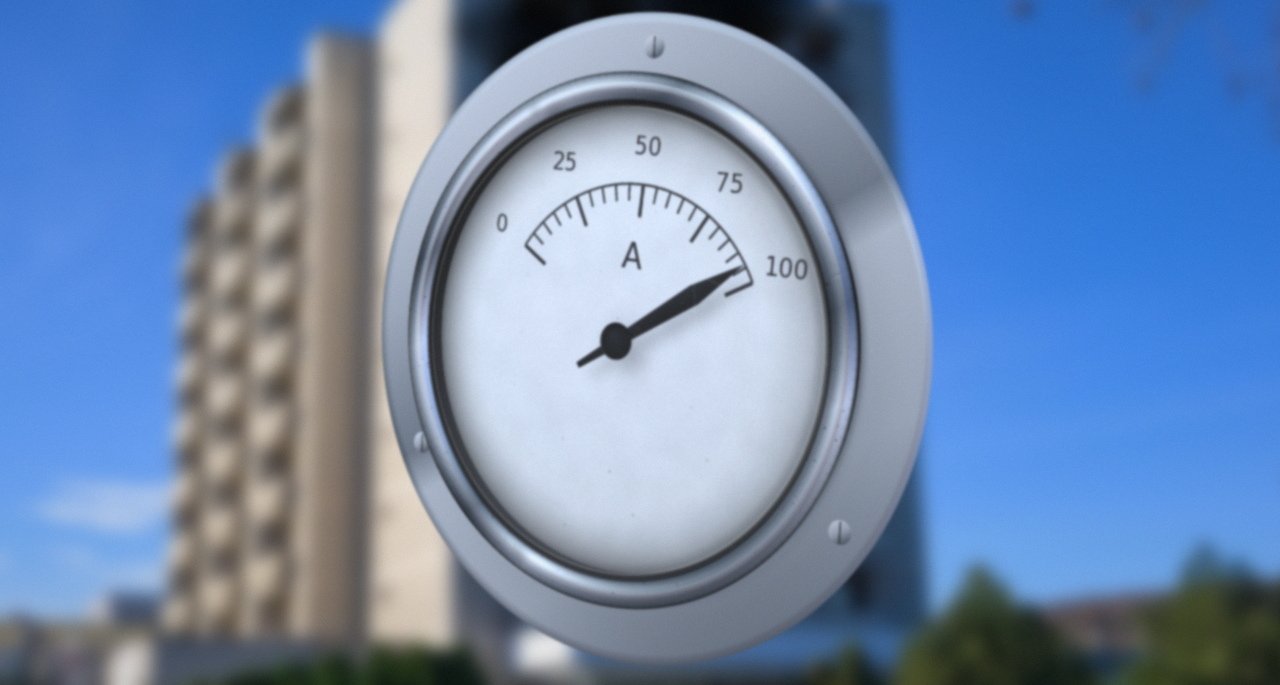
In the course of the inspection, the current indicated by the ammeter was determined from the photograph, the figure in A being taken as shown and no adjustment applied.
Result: 95 A
